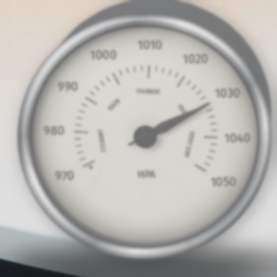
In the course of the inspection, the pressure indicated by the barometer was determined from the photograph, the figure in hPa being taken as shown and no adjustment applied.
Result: 1030 hPa
